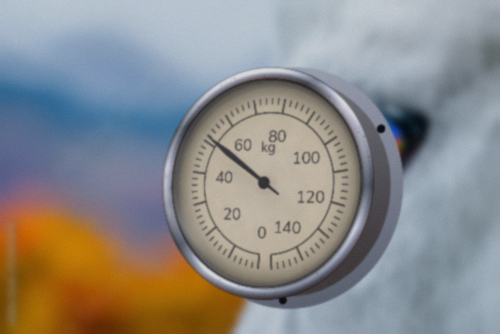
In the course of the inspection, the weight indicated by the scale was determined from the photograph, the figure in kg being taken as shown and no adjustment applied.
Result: 52 kg
